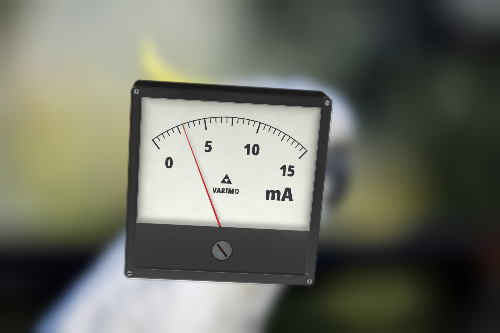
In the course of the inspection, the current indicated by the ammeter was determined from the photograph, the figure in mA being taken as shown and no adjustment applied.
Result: 3 mA
